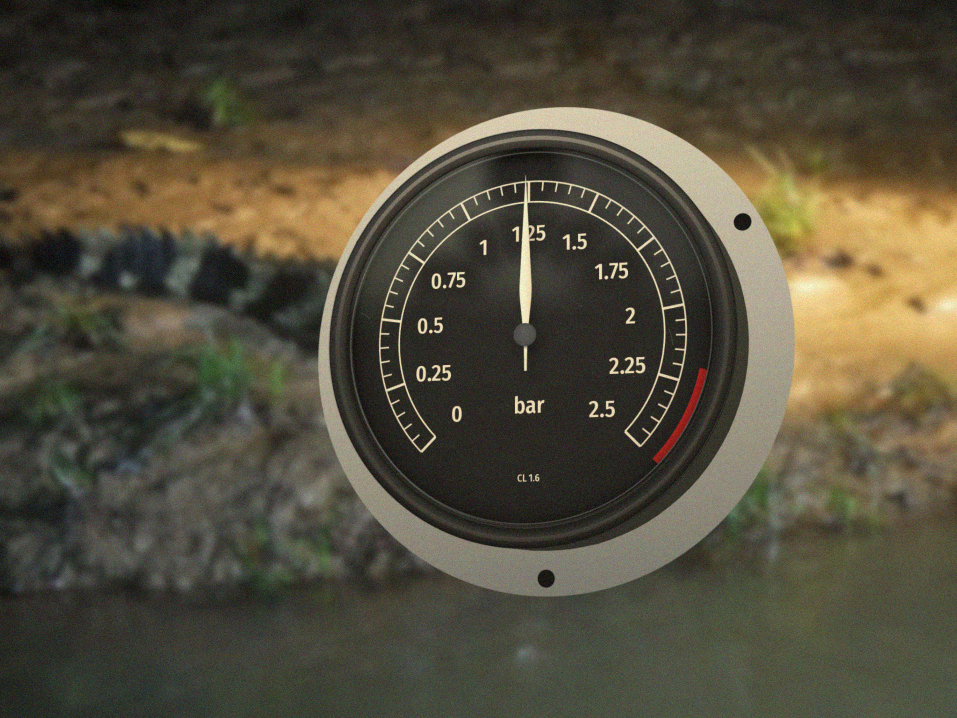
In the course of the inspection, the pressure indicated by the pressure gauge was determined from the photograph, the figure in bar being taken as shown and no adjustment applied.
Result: 1.25 bar
